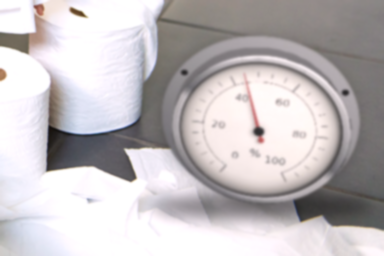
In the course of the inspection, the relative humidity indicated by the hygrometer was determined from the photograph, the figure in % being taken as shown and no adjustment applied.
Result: 44 %
